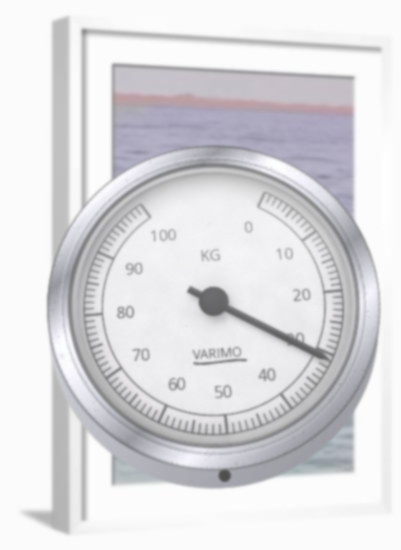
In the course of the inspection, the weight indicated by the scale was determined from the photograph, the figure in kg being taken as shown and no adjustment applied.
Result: 31 kg
